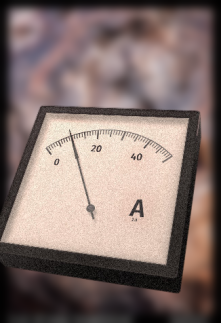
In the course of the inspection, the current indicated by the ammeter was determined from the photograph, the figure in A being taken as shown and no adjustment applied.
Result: 10 A
